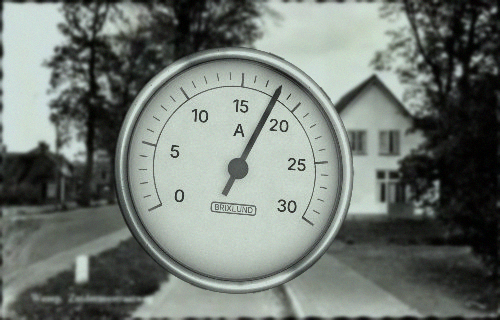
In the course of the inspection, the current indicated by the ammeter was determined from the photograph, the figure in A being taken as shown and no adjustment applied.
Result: 18 A
